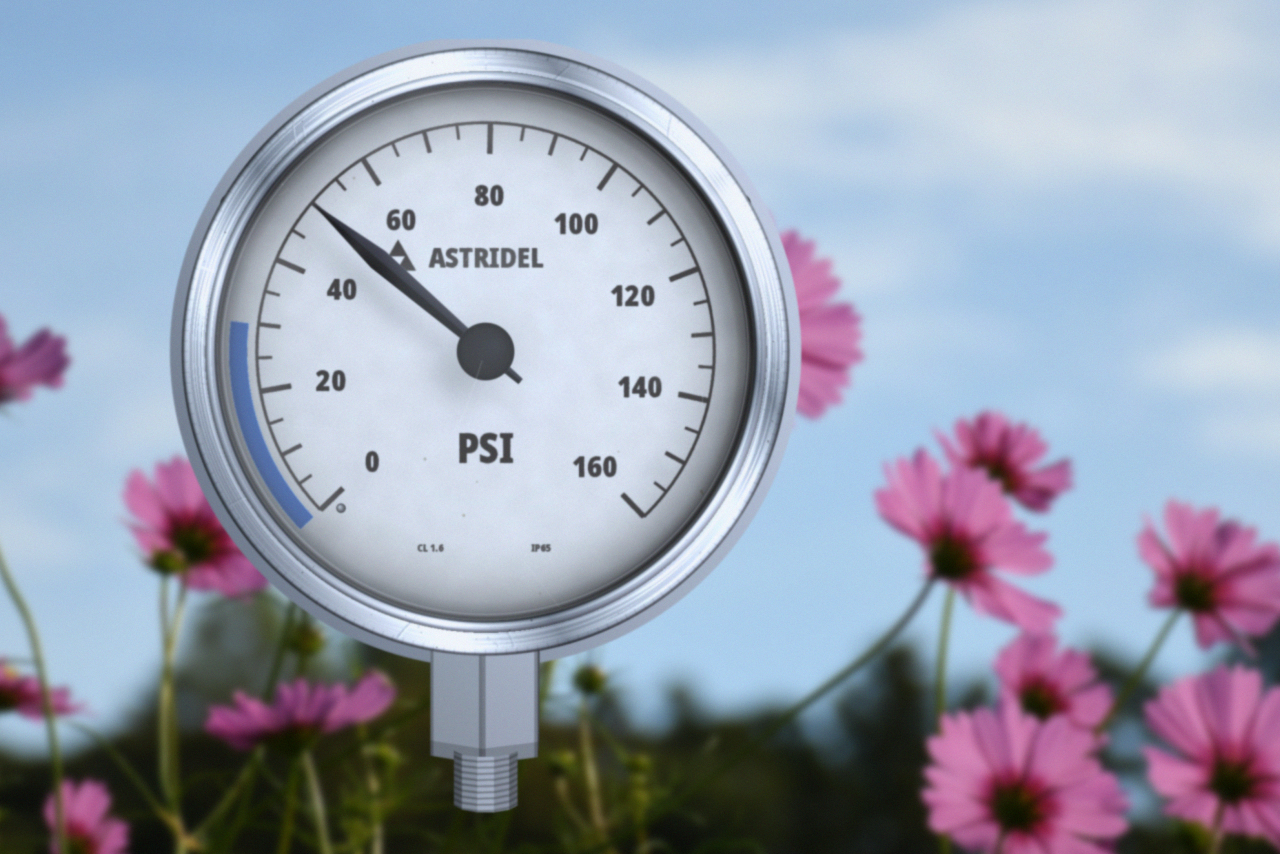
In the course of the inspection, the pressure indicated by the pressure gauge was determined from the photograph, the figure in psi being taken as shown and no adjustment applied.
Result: 50 psi
